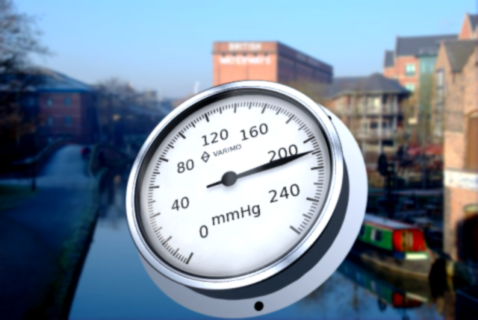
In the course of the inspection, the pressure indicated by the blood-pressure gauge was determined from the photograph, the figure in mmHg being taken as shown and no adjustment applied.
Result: 210 mmHg
